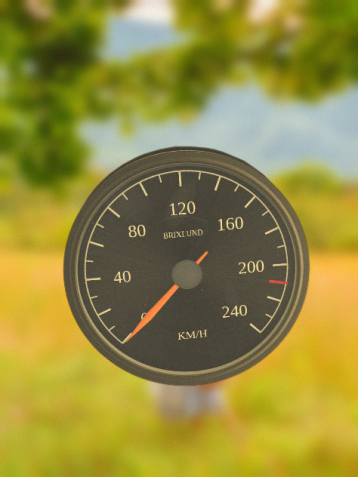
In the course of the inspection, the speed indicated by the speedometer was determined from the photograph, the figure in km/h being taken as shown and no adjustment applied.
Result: 0 km/h
